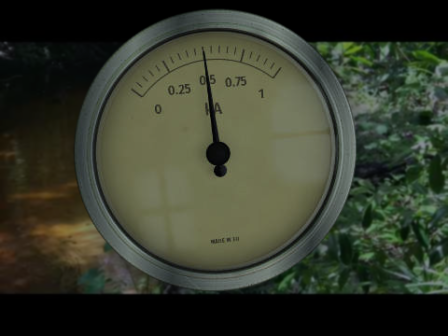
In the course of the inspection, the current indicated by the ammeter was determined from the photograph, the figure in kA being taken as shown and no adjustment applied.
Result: 0.5 kA
